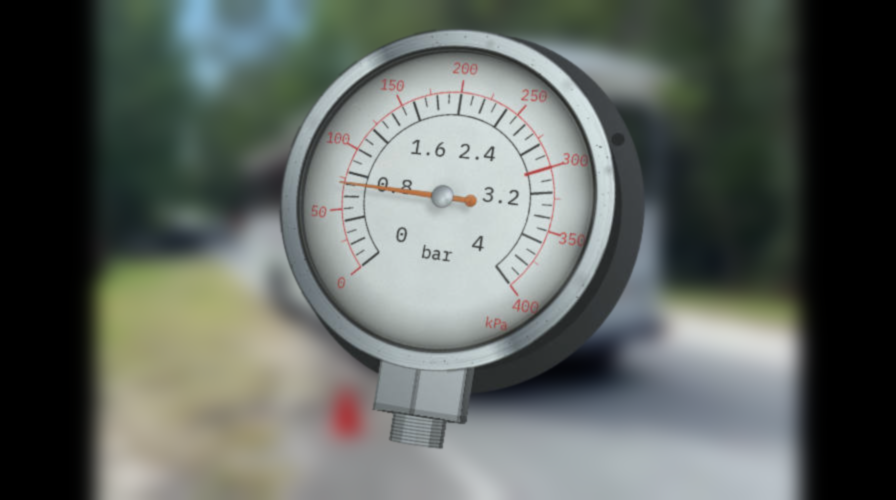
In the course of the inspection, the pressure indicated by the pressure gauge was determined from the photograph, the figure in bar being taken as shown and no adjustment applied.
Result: 0.7 bar
